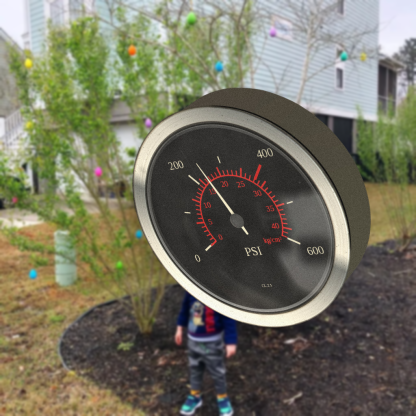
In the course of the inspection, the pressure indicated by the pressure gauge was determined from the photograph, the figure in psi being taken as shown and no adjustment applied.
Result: 250 psi
